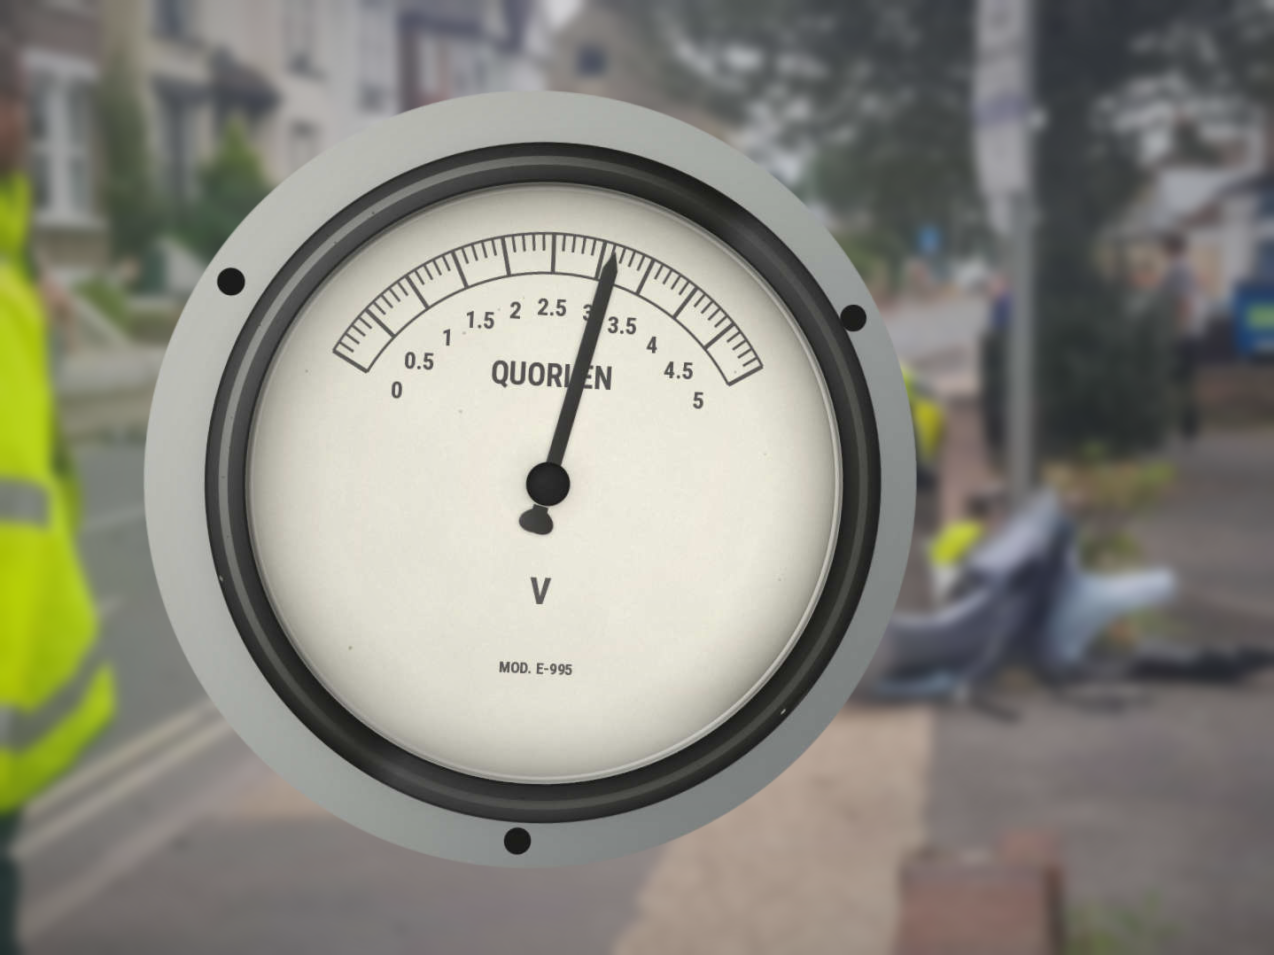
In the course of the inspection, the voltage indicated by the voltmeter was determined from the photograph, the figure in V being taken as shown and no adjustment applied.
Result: 3.1 V
